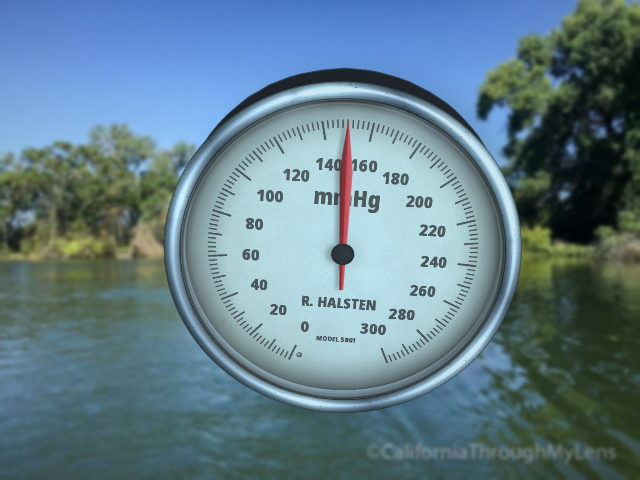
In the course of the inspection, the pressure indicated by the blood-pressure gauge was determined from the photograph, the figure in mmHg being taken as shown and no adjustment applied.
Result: 150 mmHg
